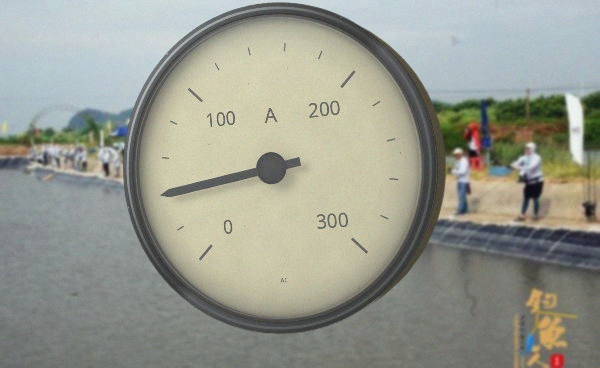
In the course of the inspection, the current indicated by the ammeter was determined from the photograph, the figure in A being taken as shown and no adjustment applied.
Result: 40 A
